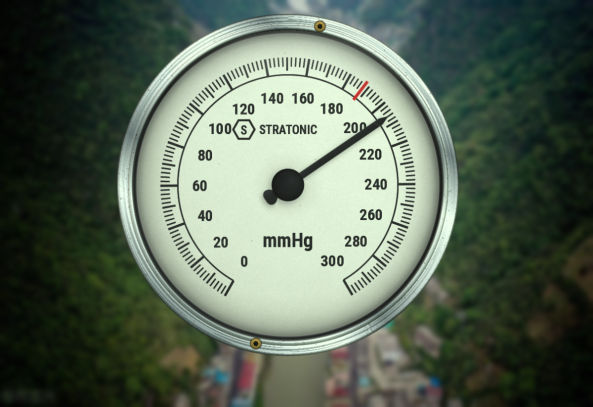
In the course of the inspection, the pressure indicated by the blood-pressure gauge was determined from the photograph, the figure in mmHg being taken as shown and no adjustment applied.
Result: 206 mmHg
